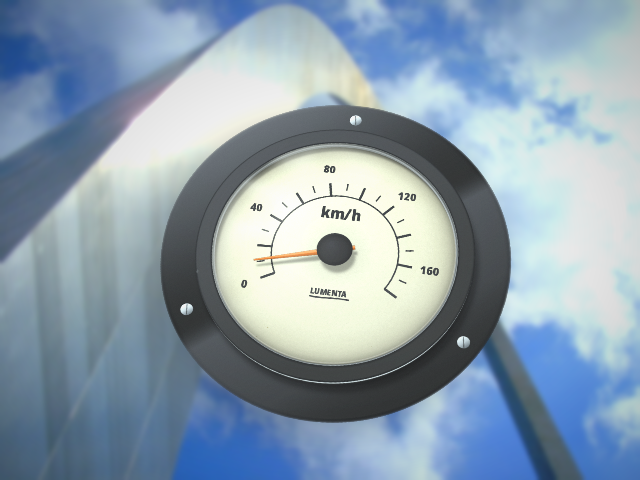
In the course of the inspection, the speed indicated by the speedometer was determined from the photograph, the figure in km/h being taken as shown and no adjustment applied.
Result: 10 km/h
